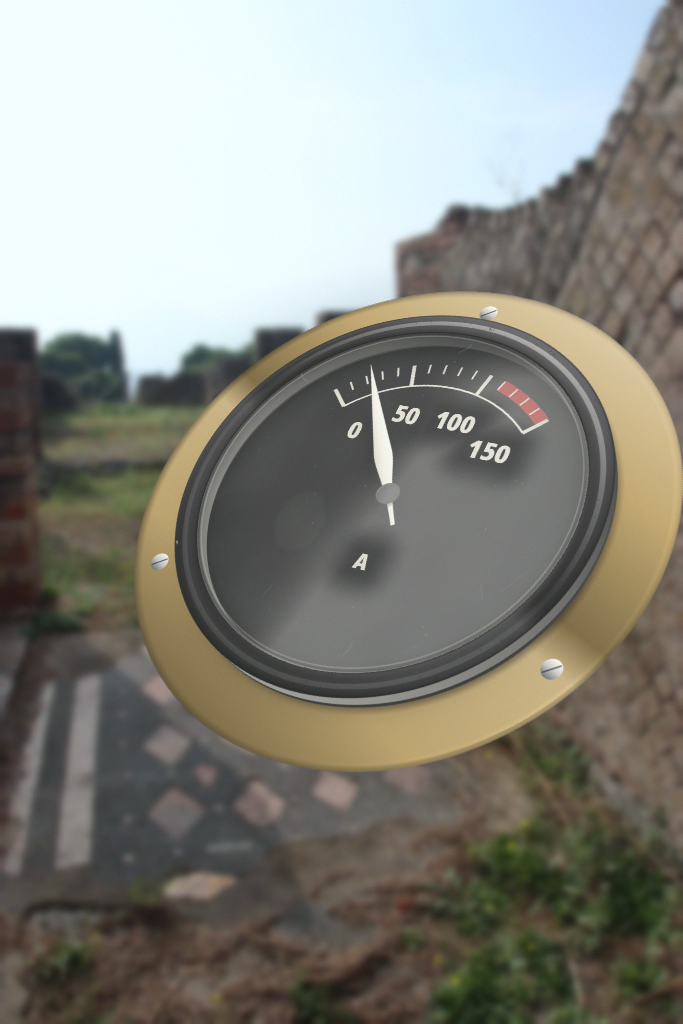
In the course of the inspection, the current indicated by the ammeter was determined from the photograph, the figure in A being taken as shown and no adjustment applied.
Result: 25 A
